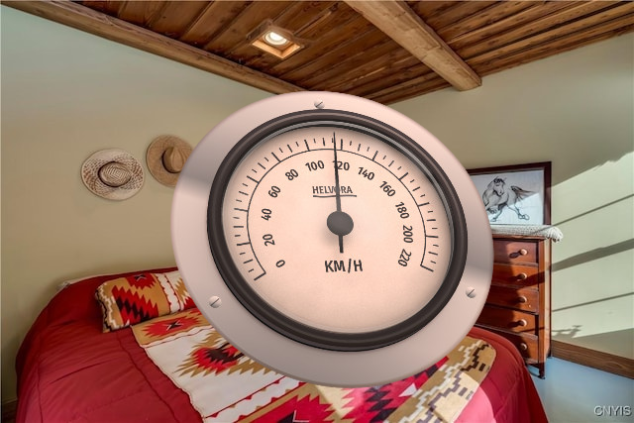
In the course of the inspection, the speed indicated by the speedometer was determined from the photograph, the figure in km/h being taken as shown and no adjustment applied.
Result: 115 km/h
